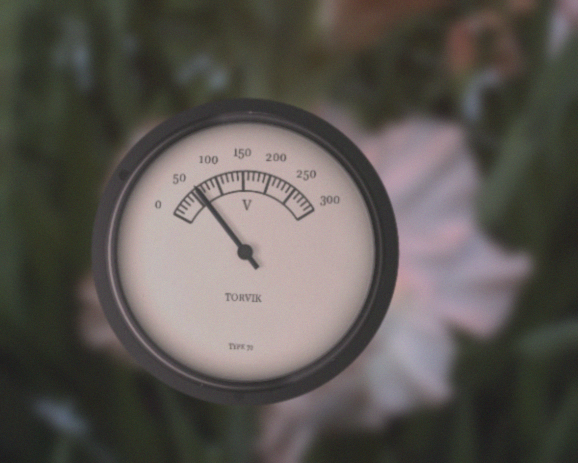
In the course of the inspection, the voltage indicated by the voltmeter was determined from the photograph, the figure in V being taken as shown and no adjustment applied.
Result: 60 V
